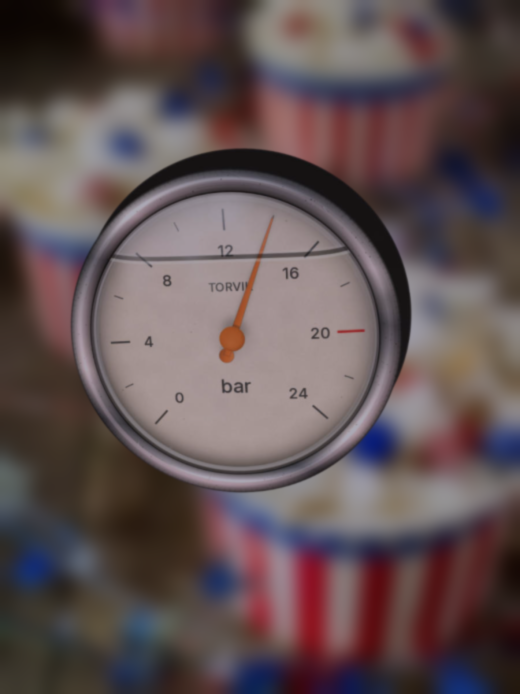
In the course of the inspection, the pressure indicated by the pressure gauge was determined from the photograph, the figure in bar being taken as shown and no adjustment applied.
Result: 14 bar
